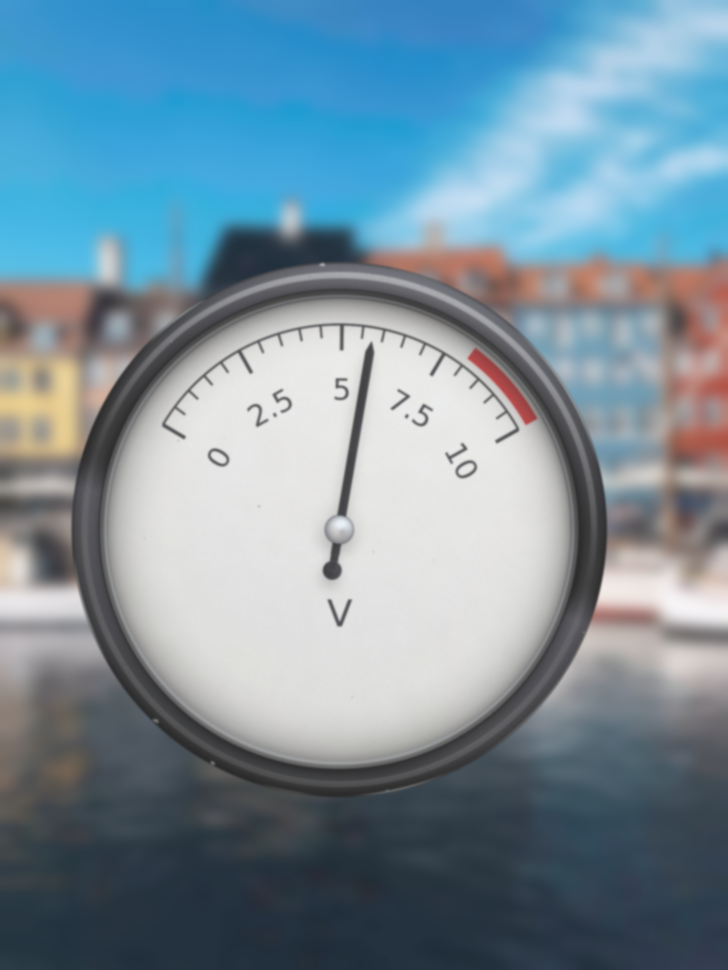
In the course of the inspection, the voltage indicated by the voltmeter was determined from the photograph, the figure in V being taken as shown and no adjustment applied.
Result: 5.75 V
